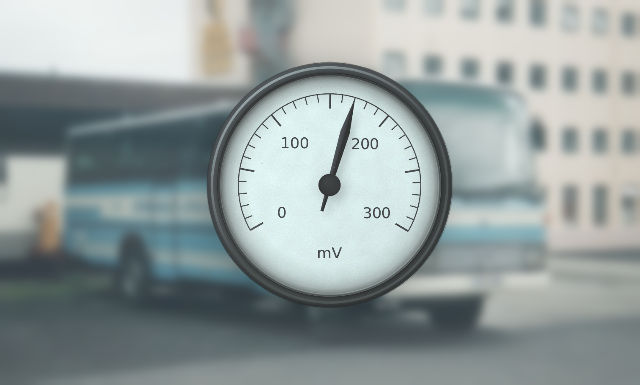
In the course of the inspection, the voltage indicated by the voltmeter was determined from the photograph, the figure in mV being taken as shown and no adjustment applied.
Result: 170 mV
